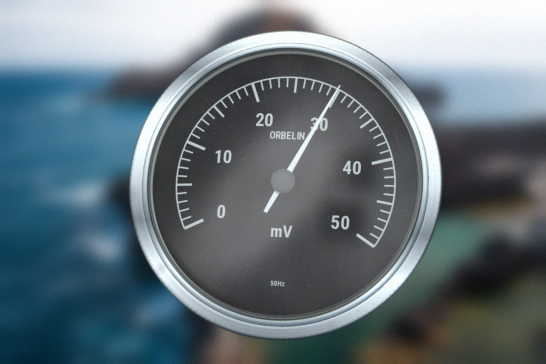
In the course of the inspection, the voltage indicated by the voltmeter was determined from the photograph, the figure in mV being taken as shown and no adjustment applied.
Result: 30 mV
